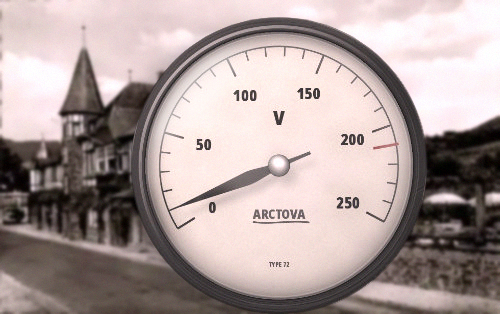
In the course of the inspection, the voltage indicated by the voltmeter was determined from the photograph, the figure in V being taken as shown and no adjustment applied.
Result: 10 V
